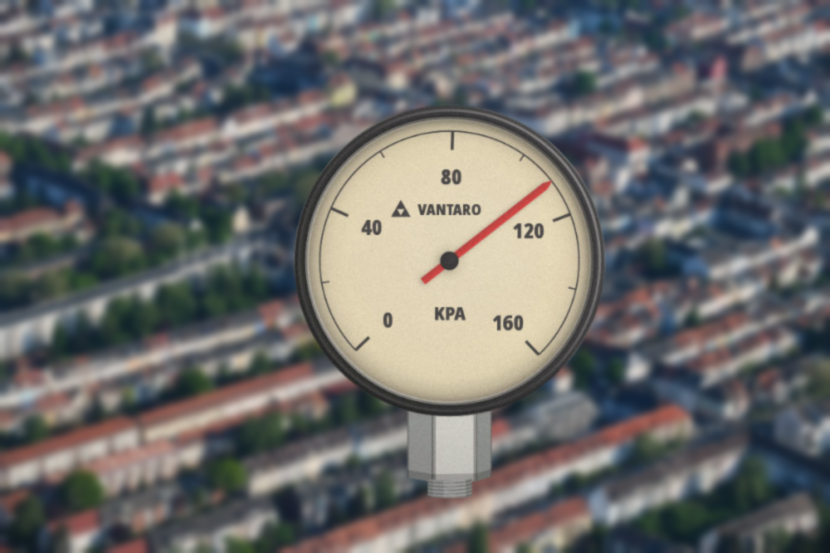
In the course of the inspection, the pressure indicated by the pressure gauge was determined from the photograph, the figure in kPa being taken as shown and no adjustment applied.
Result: 110 kPa
